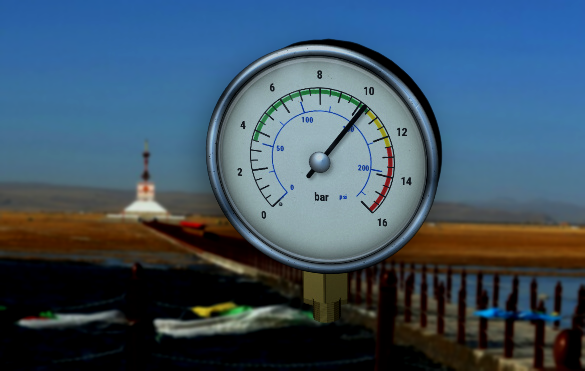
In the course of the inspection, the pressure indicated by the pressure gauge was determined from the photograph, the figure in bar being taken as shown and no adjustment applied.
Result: 10.25 bar
